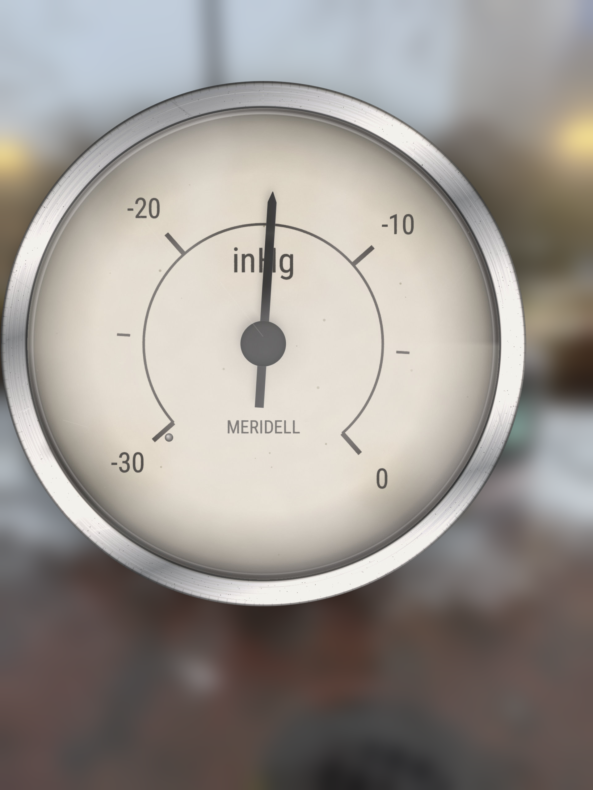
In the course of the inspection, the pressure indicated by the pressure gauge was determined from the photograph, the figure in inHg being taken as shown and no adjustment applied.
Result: -15 inHg
